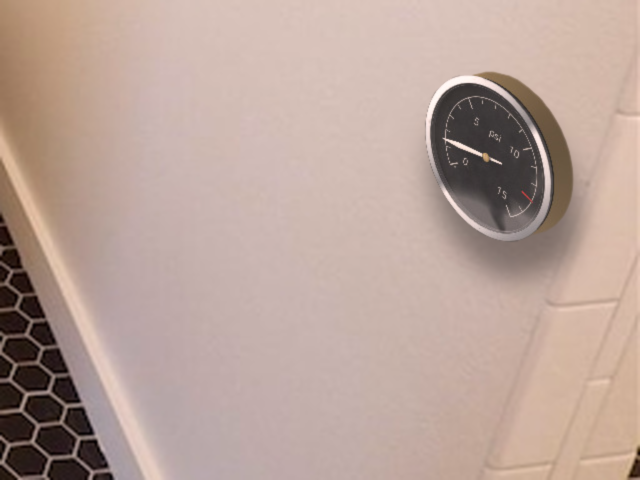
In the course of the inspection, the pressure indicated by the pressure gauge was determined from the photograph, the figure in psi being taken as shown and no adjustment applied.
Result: 1.5 psi
